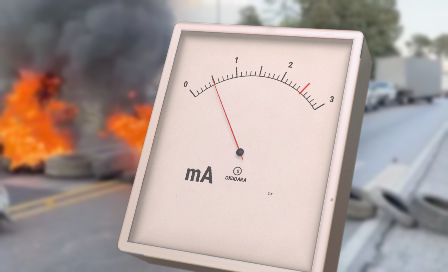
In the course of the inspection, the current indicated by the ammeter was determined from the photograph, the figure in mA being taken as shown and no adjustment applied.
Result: 0.5 mA
